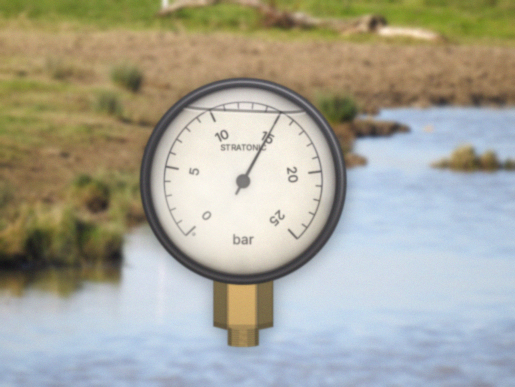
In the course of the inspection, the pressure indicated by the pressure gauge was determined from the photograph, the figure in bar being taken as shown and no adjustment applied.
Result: 15 bar
